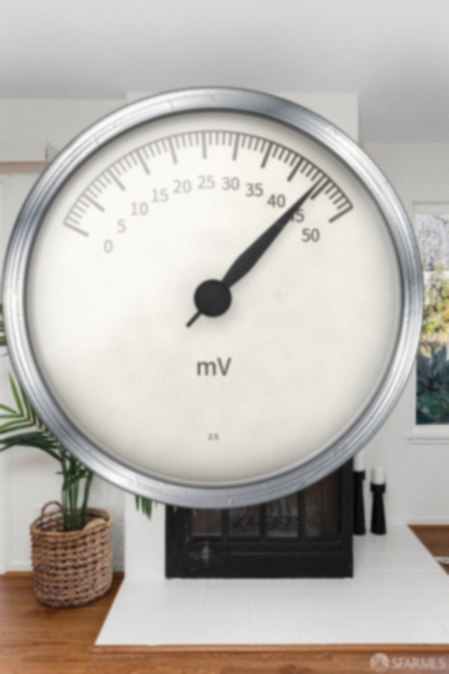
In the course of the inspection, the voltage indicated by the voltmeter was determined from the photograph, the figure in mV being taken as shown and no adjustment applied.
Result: 44 mV
